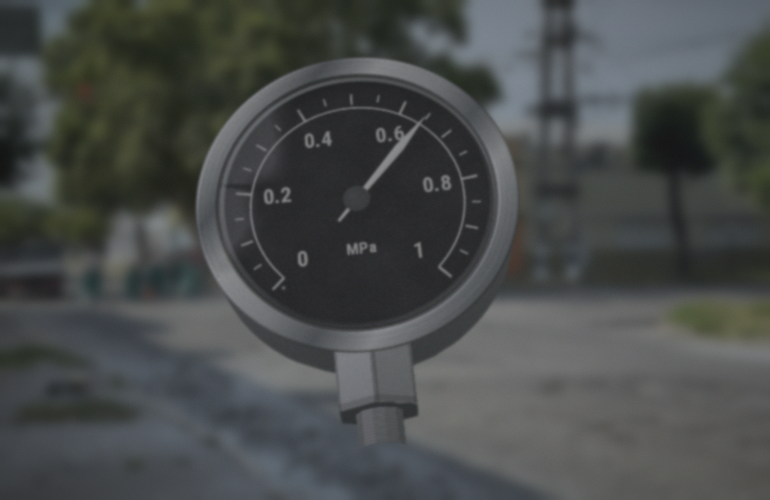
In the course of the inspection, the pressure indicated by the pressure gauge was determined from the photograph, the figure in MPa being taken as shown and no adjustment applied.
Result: 0.65 MPa
